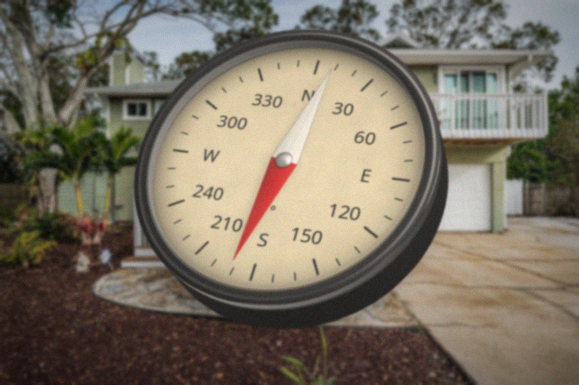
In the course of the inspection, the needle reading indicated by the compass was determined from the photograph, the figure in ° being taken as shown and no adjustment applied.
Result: 190 °
